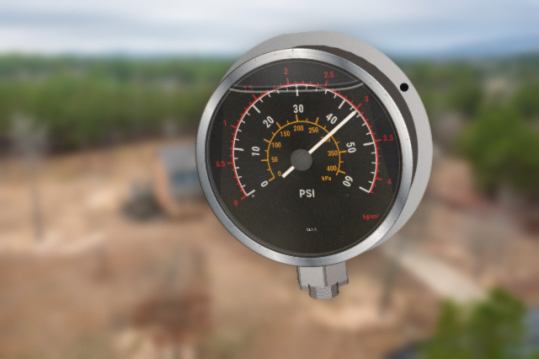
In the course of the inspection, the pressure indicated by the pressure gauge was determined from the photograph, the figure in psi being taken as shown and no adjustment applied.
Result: 43 psi
